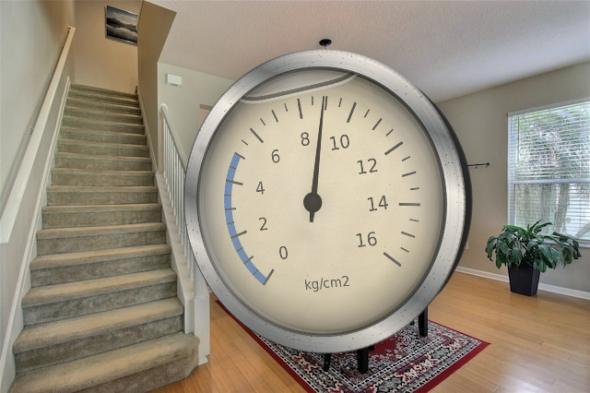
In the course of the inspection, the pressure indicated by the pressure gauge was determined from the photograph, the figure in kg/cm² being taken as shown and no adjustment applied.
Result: 9 kg/cm²
